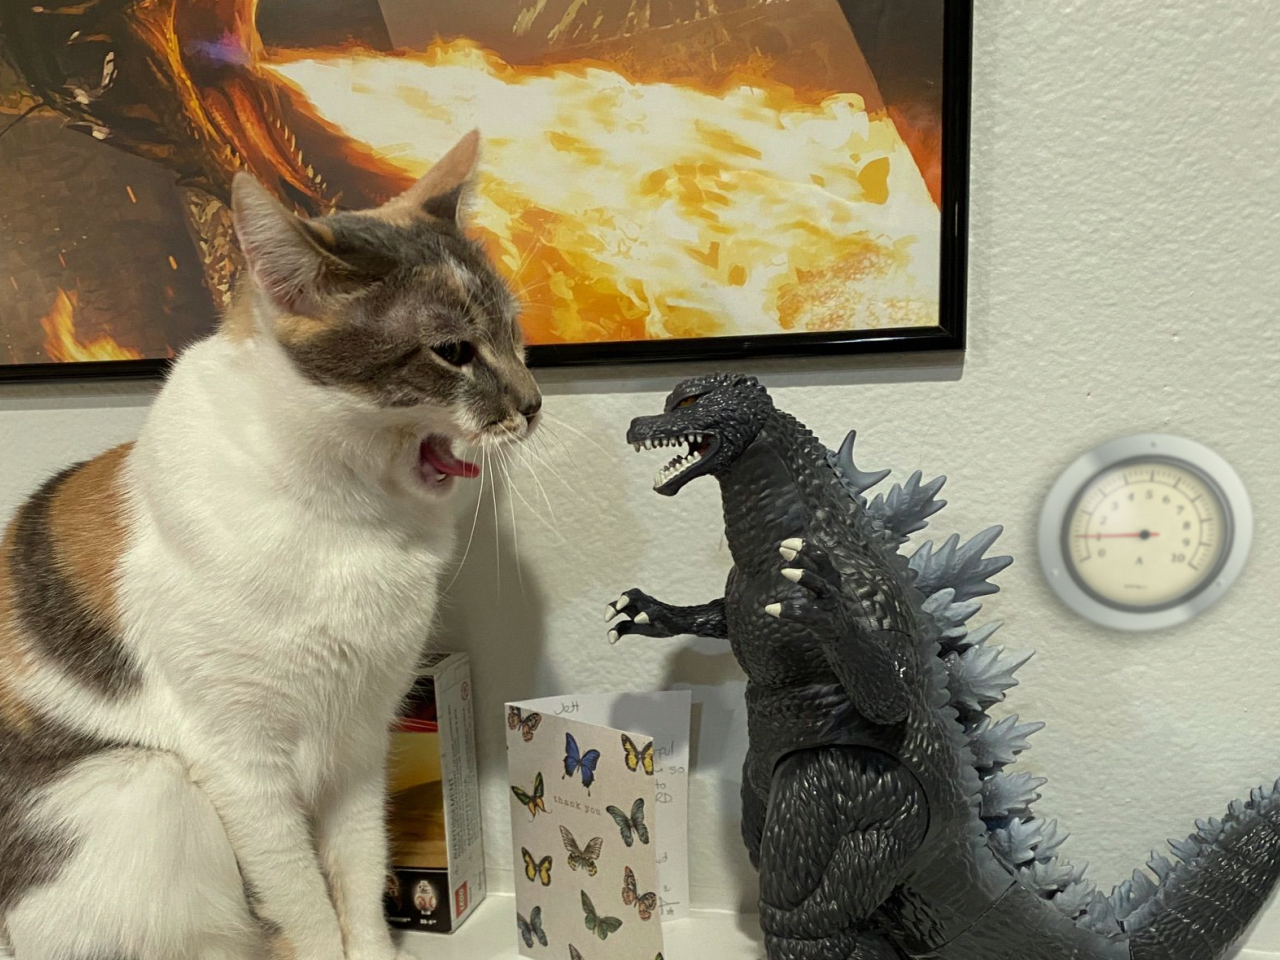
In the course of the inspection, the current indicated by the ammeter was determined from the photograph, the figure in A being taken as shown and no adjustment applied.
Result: 1 A
